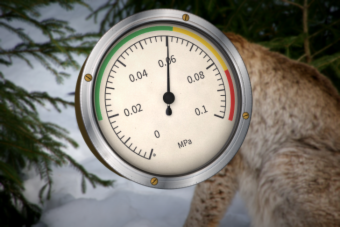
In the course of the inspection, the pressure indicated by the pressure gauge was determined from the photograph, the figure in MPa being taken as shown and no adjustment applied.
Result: 0.06 MPa
